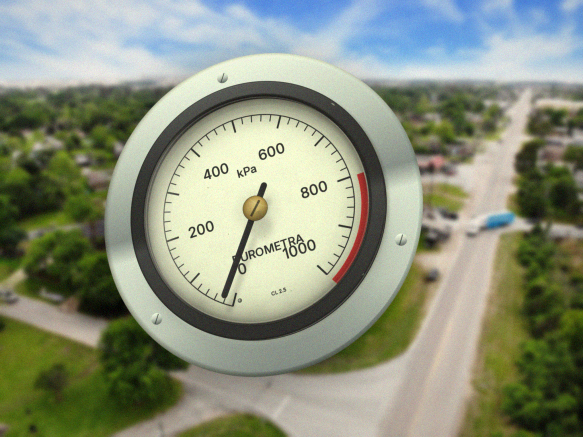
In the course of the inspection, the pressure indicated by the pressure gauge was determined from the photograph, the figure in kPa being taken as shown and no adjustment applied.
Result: 20 kPa
